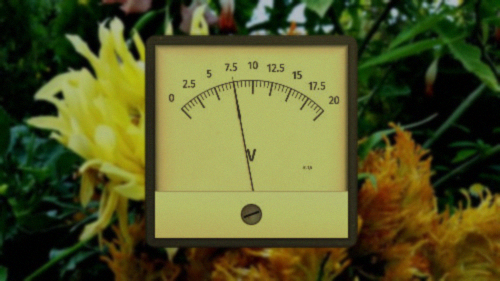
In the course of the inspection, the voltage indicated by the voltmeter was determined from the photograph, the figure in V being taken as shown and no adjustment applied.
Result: 7.5 V
